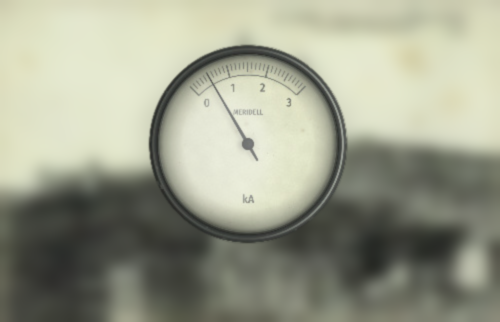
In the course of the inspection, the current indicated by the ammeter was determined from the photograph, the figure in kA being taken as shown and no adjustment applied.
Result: 0.5 kA
